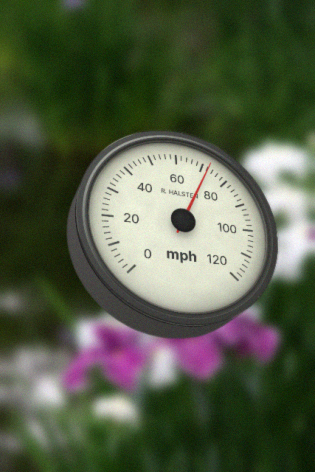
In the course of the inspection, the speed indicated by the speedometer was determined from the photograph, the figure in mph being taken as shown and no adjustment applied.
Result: 72 mph
